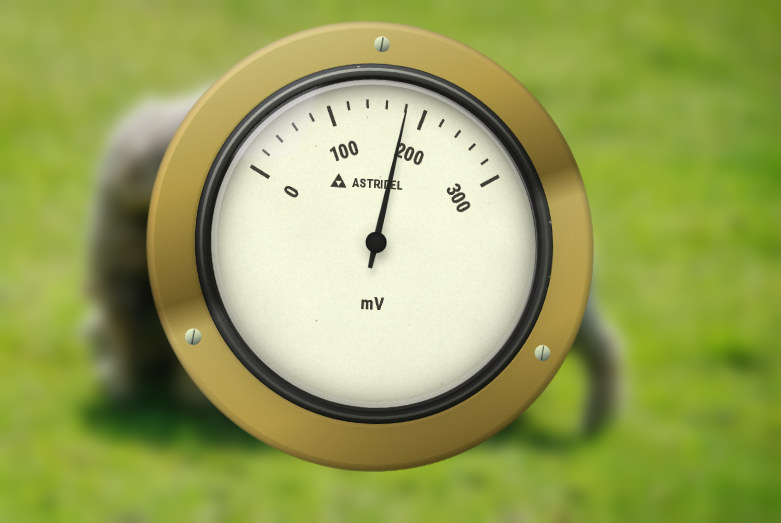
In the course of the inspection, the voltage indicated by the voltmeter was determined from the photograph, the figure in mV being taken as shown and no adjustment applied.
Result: 180 mV
